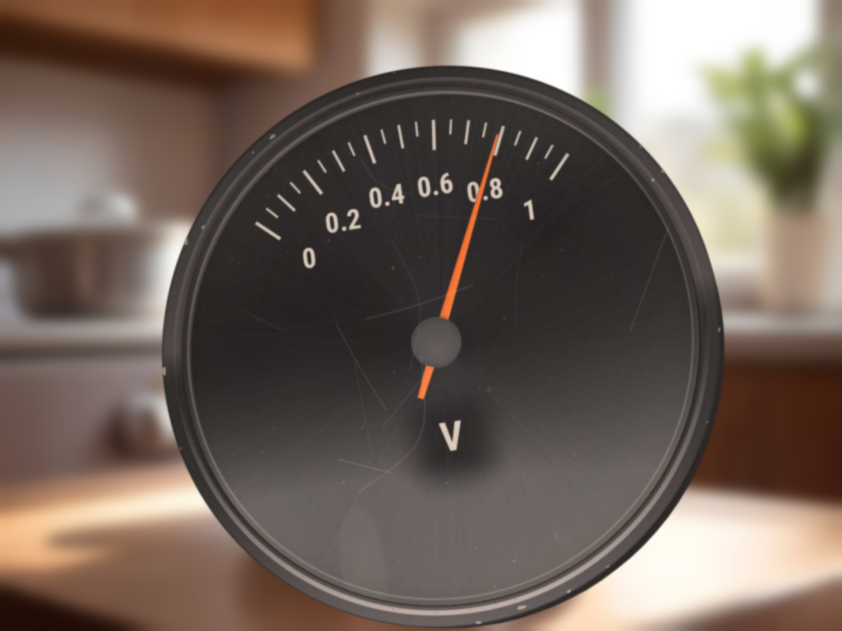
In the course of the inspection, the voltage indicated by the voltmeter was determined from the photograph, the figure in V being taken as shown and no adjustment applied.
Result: 0.8 V
